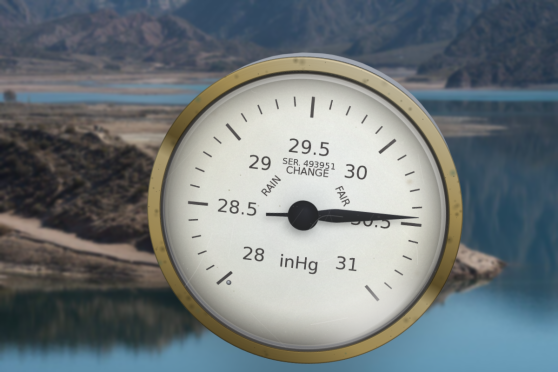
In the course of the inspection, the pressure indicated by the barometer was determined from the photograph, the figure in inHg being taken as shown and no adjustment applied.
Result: 30.45 inHg
